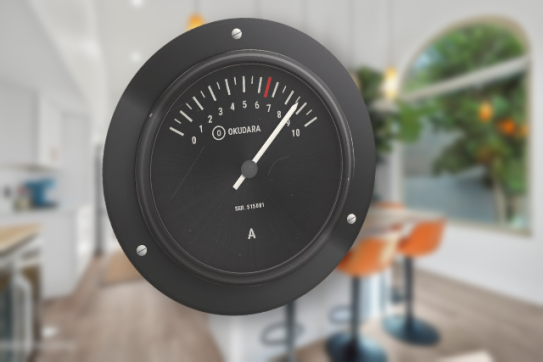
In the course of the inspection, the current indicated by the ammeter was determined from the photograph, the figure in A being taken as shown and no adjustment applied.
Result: 8.5 A
